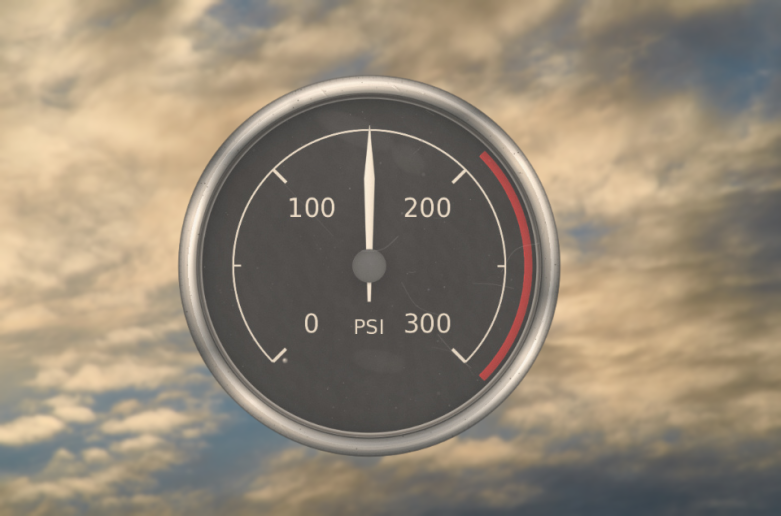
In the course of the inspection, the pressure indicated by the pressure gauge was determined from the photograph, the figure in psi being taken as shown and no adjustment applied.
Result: 150 psi
